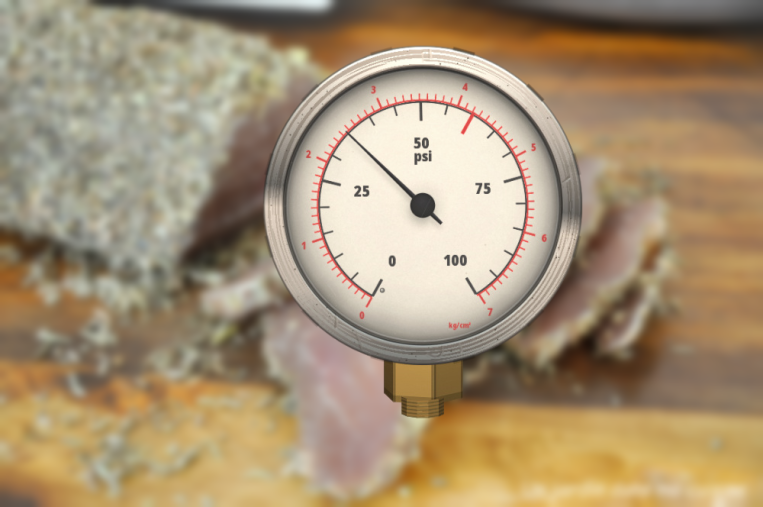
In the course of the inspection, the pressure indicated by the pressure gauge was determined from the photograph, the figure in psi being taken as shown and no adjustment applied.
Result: 35 psi
